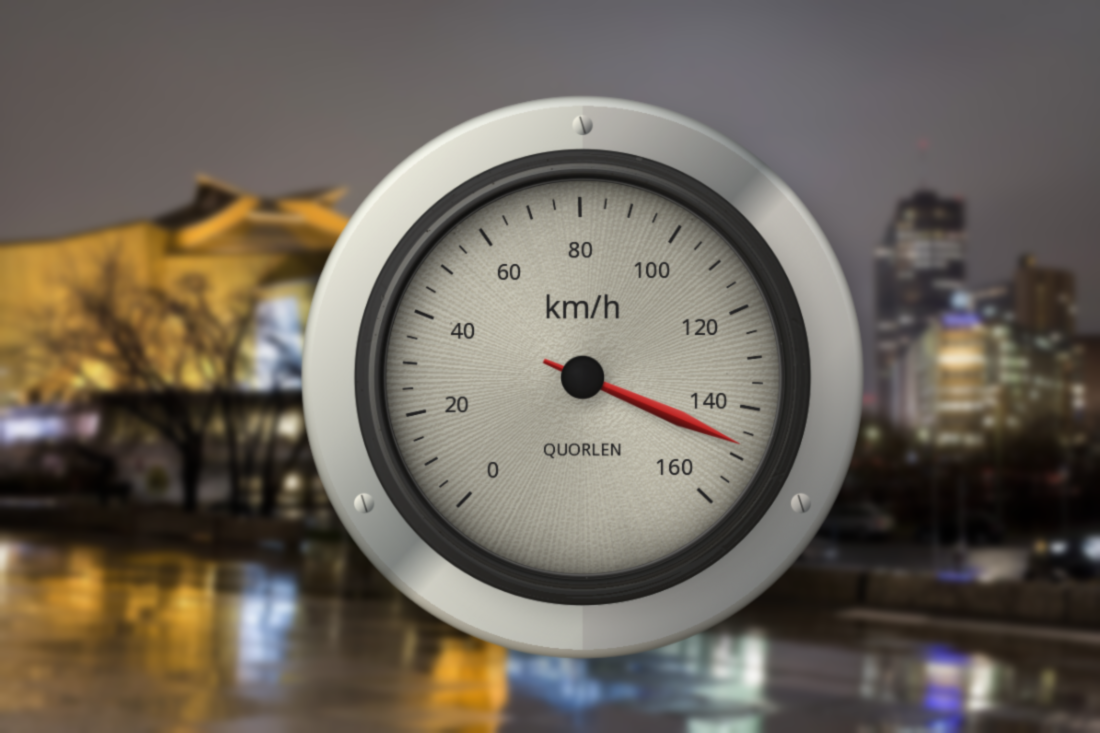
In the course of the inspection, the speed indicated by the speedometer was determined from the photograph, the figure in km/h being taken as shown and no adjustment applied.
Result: 147.5 km/h
